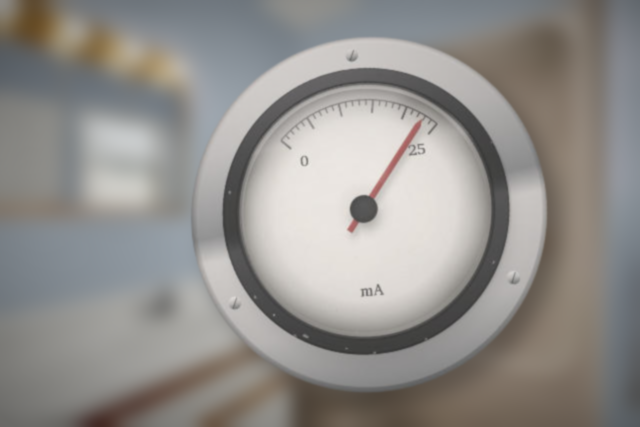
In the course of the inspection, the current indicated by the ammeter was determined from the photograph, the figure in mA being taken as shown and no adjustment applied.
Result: 23 mA
